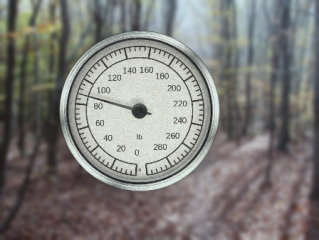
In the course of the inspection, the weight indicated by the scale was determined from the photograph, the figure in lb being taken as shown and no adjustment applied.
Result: 88 lb
